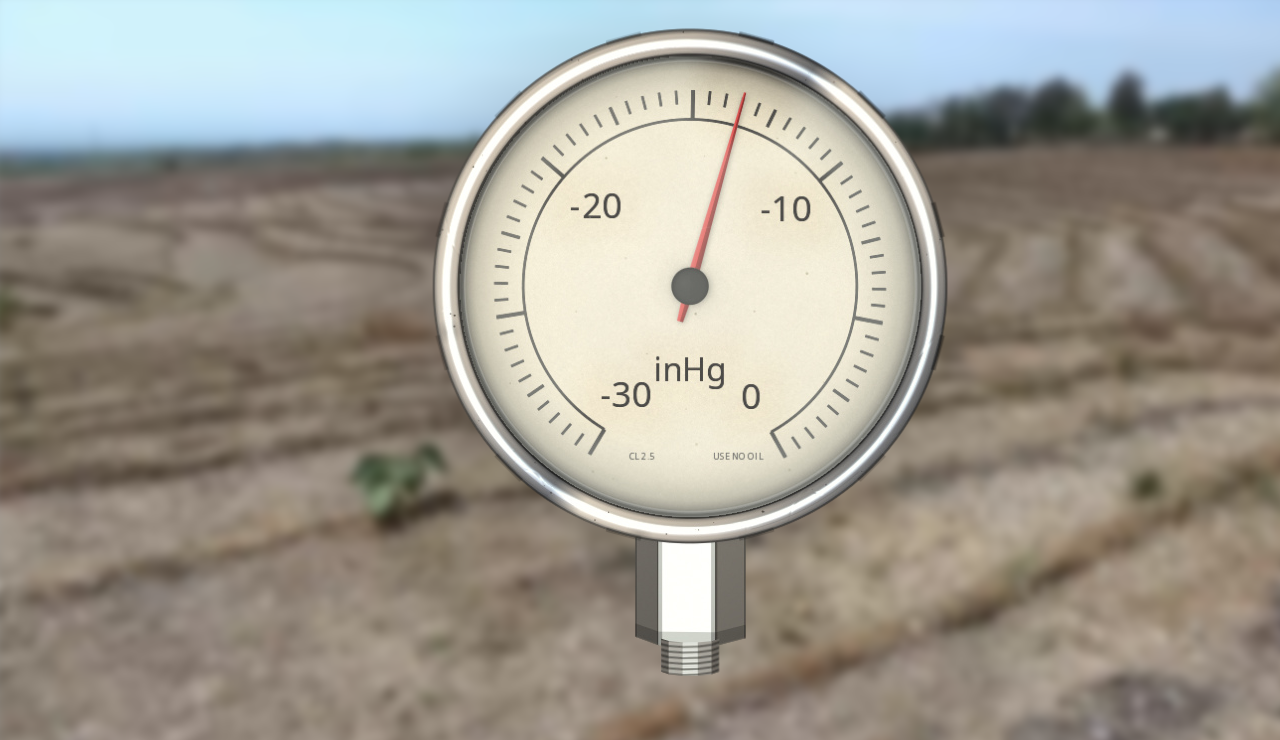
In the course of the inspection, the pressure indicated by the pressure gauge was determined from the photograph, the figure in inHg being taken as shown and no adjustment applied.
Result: -13.5 inHg
